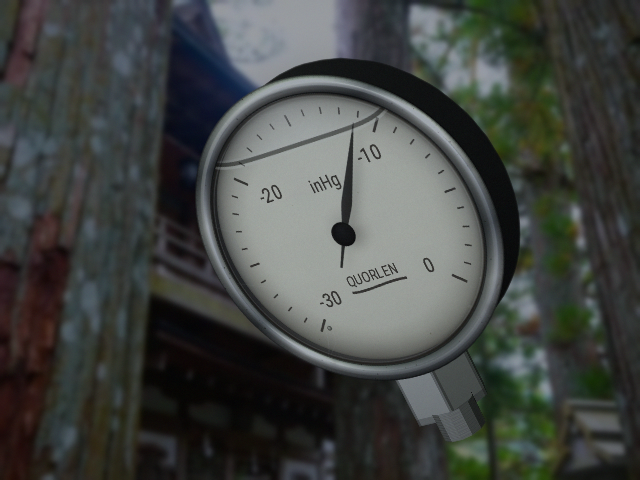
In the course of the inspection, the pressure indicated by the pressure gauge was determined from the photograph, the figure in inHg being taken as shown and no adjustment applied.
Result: -11 inHg
